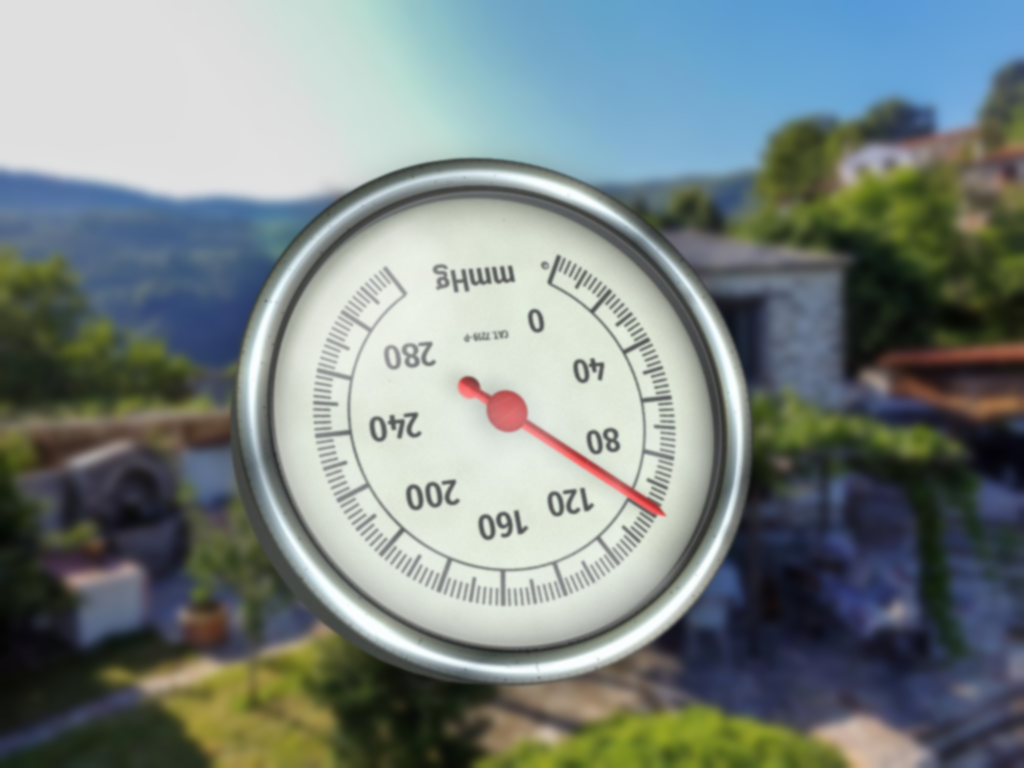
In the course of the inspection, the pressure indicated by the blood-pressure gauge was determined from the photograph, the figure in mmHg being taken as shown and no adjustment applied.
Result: 100 mmHg
